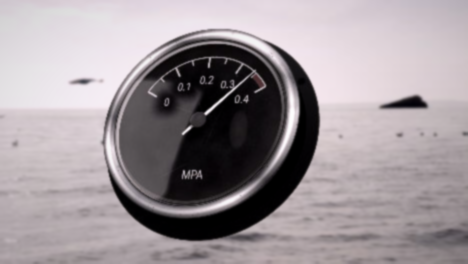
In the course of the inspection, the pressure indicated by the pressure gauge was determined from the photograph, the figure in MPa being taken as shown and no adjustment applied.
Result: 0.35 MPa
